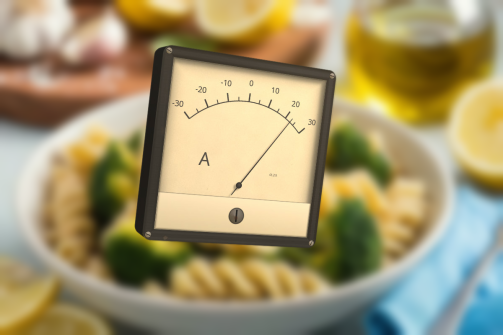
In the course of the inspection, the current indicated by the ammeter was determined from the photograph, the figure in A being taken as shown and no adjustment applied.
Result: 22.5 A
